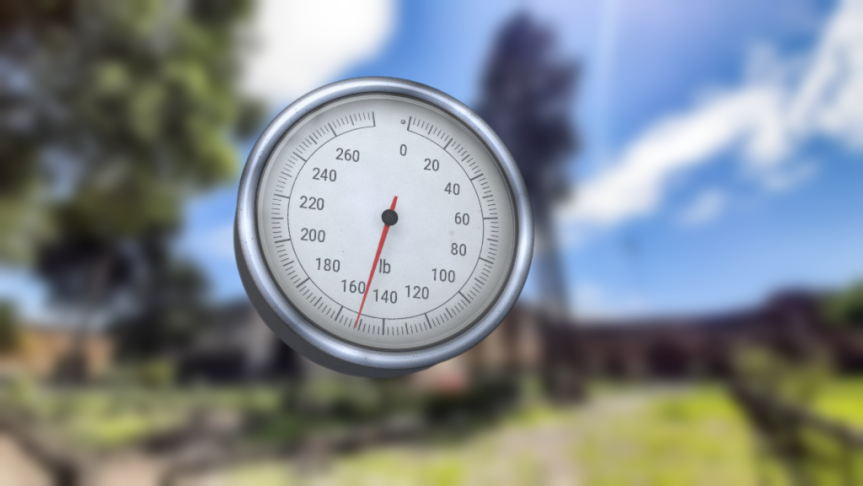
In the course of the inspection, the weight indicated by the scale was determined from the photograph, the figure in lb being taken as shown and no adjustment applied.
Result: 152 lb
